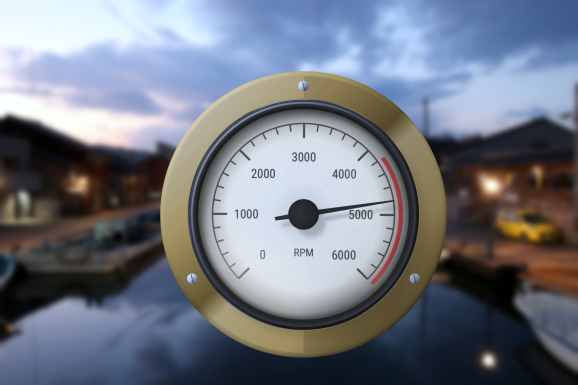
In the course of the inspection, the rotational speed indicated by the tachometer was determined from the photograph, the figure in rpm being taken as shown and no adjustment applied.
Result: 4800 rpm
